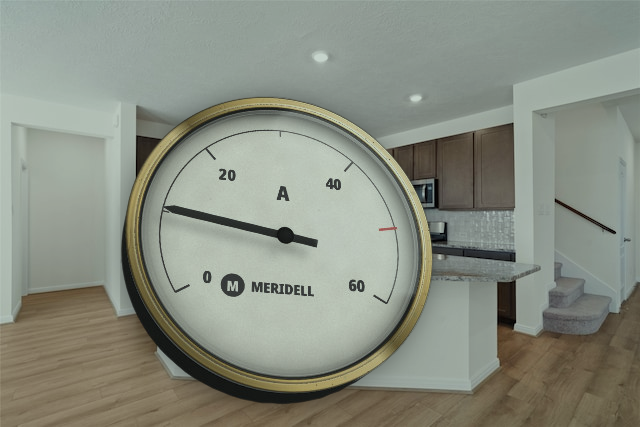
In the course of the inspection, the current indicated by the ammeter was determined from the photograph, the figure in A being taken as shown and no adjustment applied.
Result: 10 A
